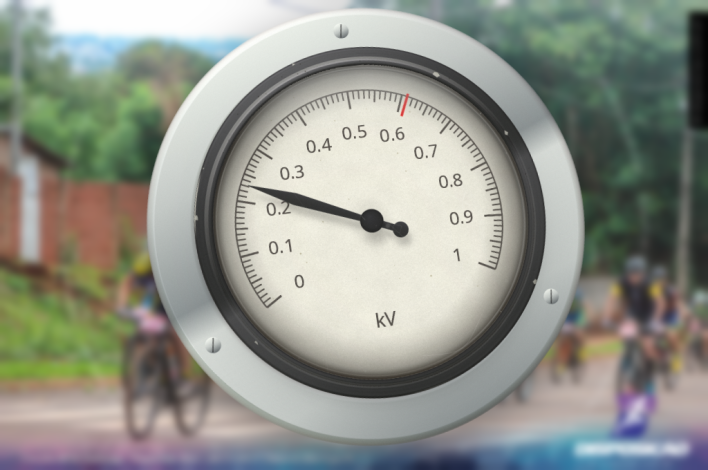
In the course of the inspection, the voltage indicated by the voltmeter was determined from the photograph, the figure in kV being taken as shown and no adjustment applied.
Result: 0.23 kV
